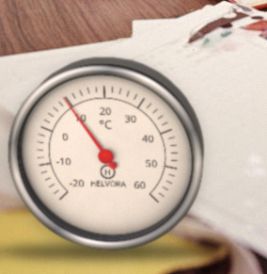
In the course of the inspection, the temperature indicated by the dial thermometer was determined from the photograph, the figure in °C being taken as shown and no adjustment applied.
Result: 10 °C
